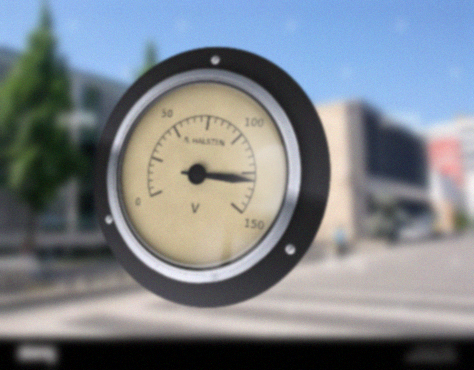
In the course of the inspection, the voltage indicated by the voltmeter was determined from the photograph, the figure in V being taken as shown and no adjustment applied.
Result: 130 V
